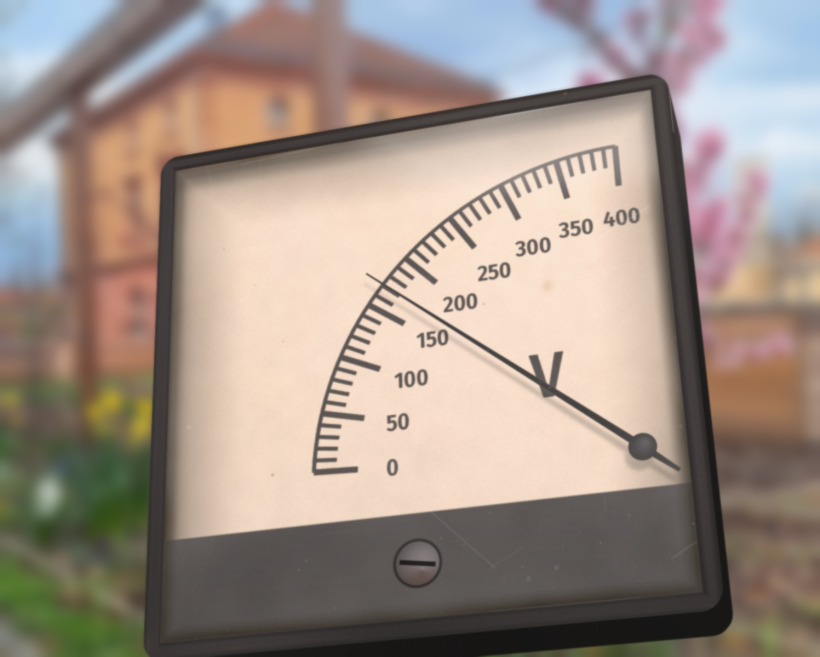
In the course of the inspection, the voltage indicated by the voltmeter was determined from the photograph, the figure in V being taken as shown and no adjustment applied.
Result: 170 V
